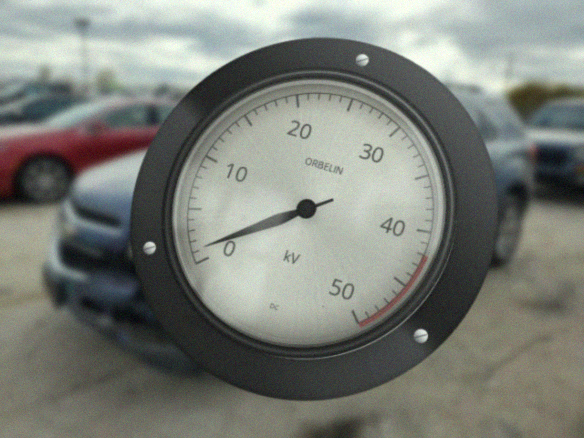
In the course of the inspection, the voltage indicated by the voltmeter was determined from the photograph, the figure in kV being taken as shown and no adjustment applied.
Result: 1 kV
